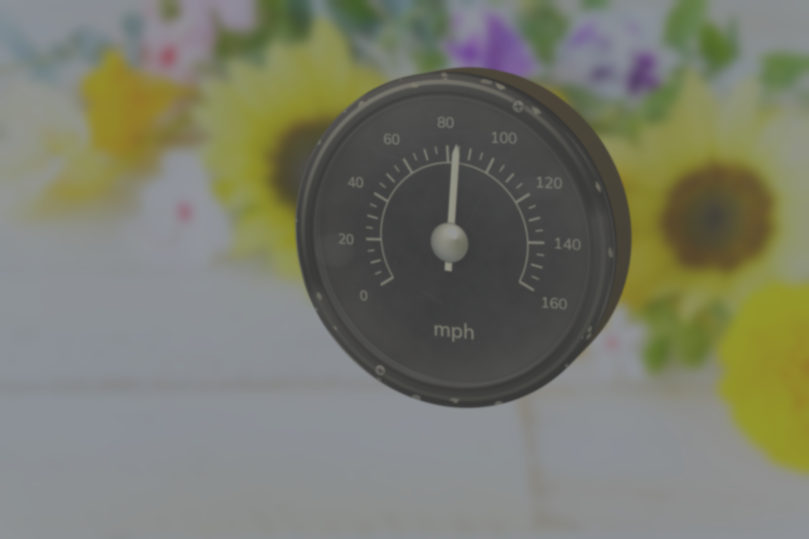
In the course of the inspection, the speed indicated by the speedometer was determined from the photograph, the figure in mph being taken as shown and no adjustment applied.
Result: 85 mph
